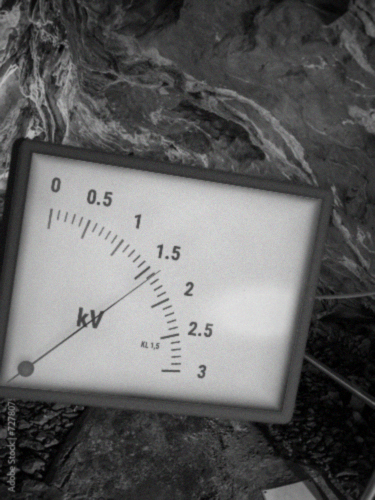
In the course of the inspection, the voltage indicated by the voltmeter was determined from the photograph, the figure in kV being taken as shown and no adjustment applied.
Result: 1.6 kV
